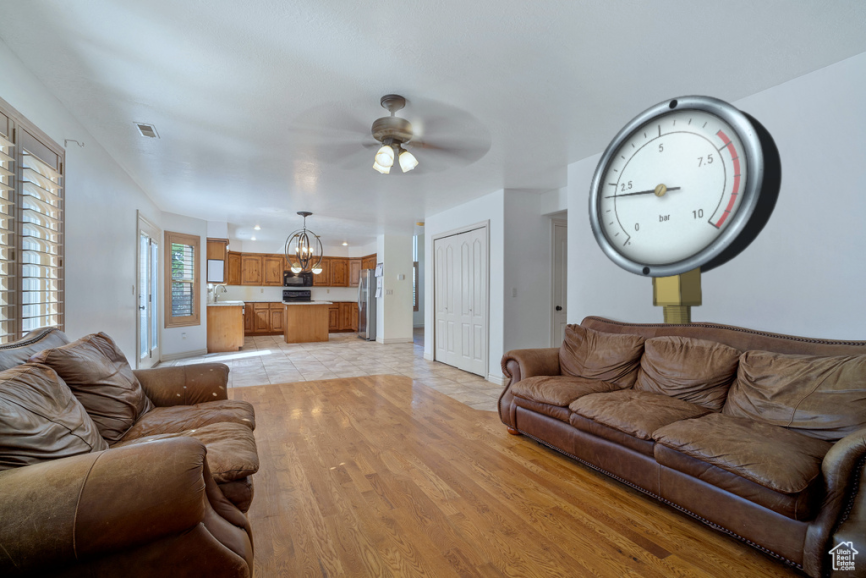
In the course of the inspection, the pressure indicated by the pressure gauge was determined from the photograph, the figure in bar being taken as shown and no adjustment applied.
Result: 2 bar
